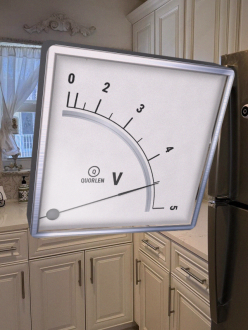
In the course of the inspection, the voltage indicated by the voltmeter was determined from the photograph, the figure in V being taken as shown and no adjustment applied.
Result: 4.5 V
